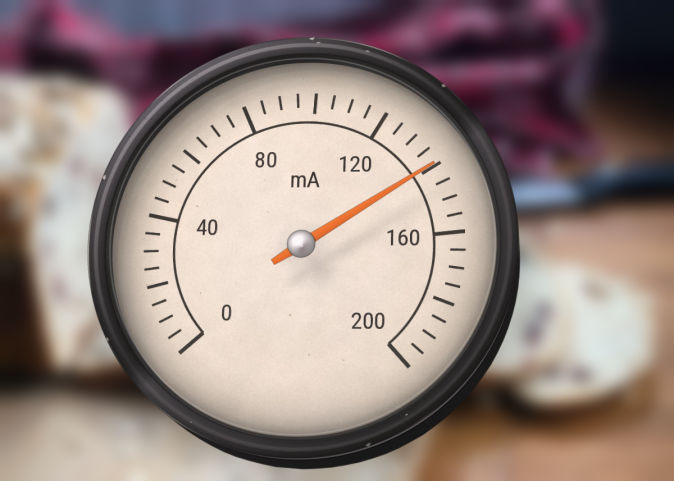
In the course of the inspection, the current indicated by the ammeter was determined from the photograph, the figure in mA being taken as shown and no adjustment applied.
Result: 140 mA
